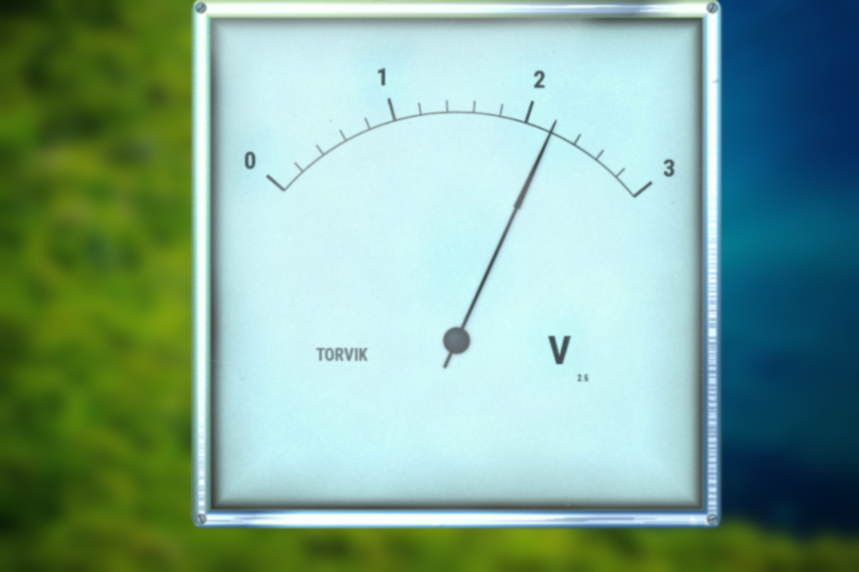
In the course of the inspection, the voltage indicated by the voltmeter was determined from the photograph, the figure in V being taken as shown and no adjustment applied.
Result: 2.2 V
